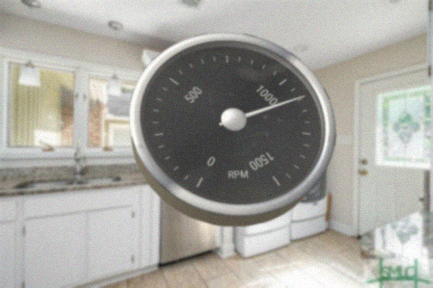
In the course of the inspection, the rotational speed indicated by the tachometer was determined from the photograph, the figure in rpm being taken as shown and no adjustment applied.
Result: 1100 rpm
